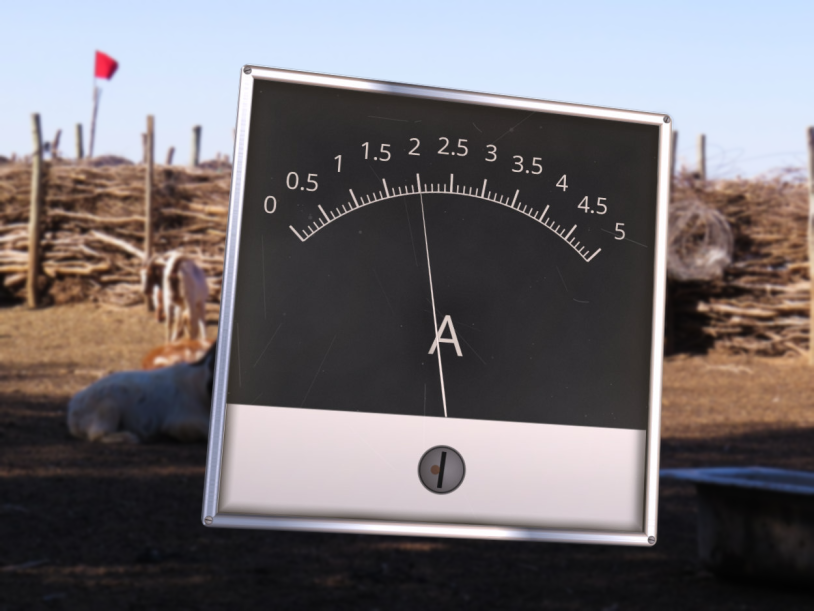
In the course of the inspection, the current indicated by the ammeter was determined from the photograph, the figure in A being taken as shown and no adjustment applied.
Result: 2 A
